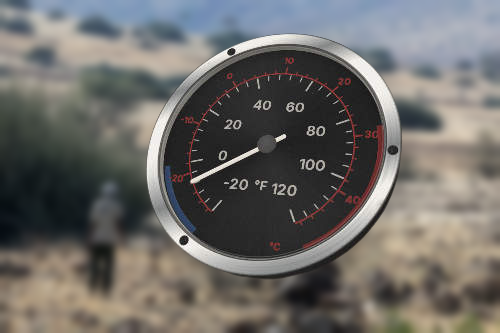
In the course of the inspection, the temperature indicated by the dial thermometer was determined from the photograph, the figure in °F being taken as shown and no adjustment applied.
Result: -8 °F
